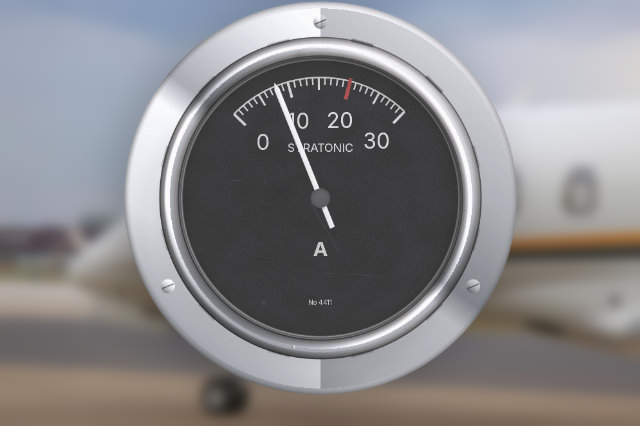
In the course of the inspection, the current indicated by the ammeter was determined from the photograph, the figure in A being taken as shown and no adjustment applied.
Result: 8 A
